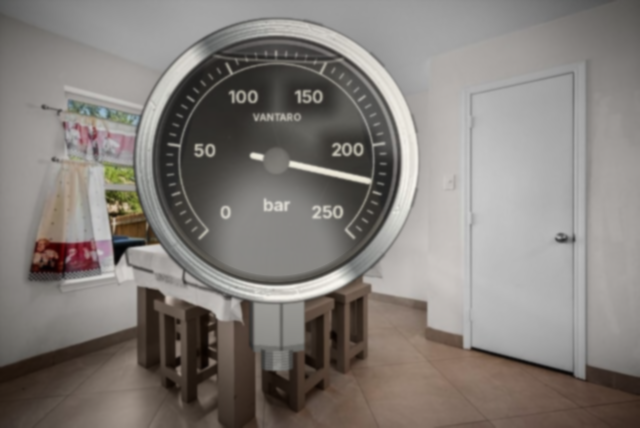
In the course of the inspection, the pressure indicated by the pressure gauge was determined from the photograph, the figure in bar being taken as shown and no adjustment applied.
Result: 220 bar
